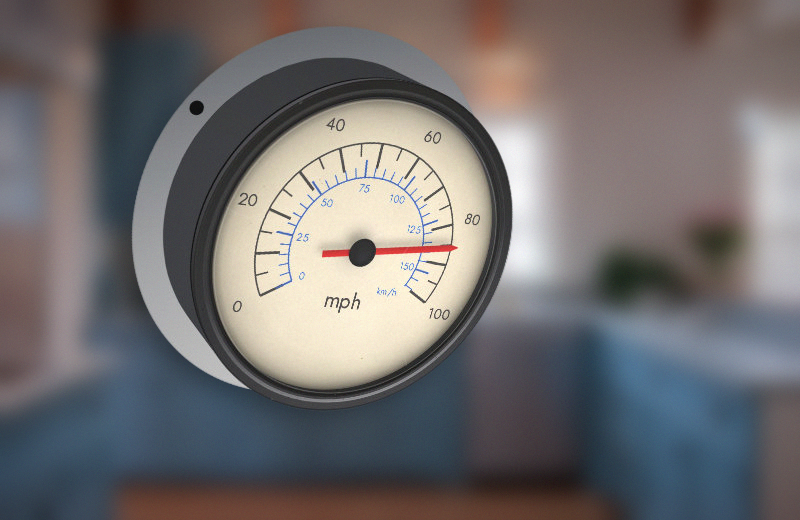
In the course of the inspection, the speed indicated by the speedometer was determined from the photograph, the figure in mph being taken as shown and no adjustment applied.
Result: 85 mph
